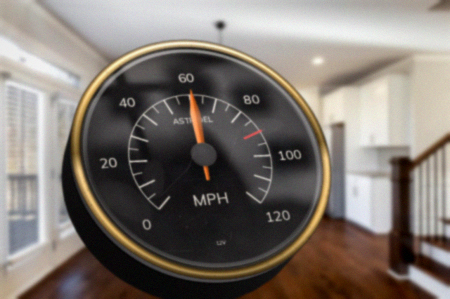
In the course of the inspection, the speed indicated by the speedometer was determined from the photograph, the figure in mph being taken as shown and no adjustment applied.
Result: 60 mph
